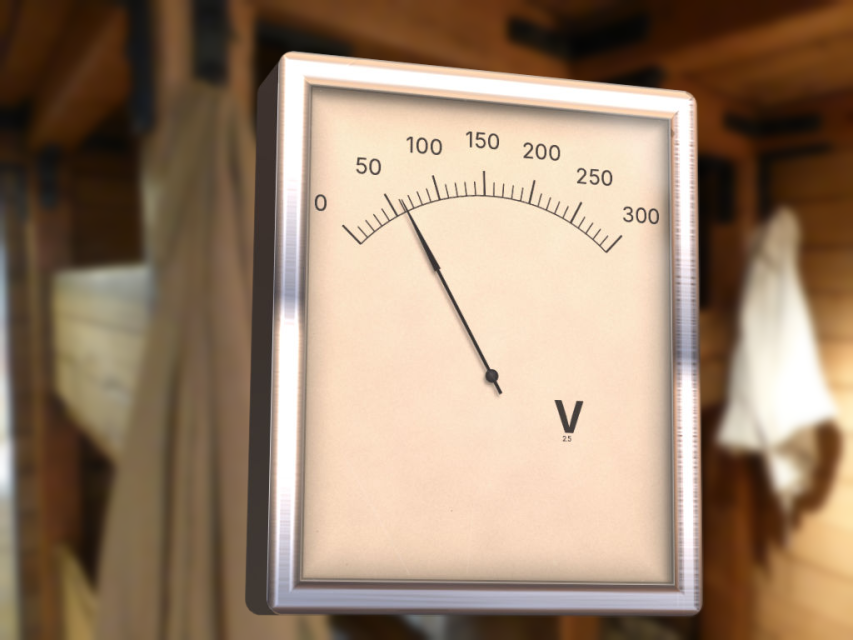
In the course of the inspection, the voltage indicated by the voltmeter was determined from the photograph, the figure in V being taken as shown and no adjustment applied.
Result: 60 V
